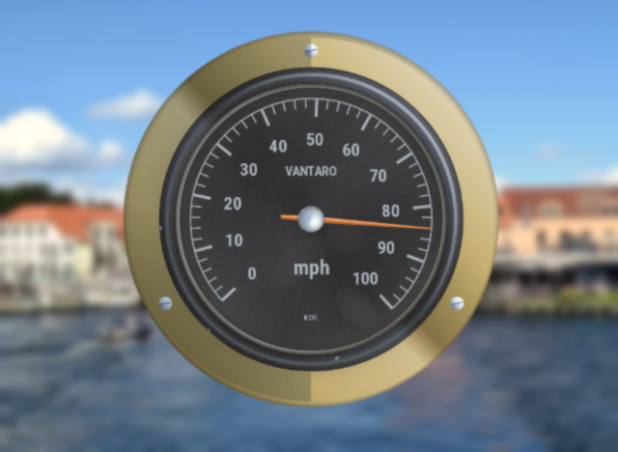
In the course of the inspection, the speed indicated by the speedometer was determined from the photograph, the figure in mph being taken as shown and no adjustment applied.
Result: 84 mph
